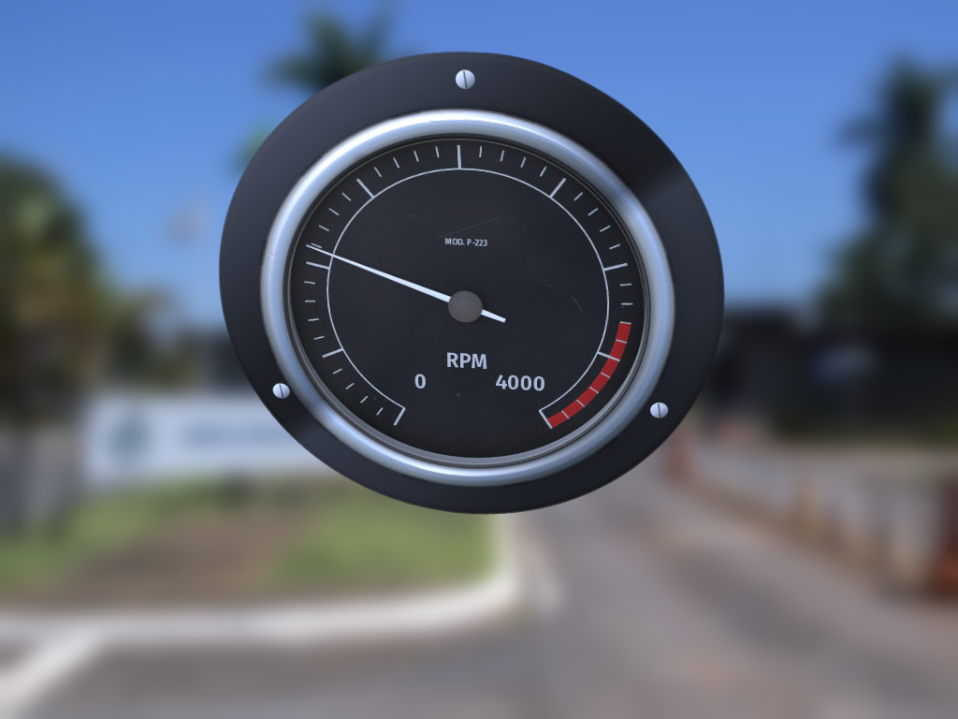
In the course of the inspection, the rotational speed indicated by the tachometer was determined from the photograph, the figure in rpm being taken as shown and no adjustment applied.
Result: 1100 rpm
